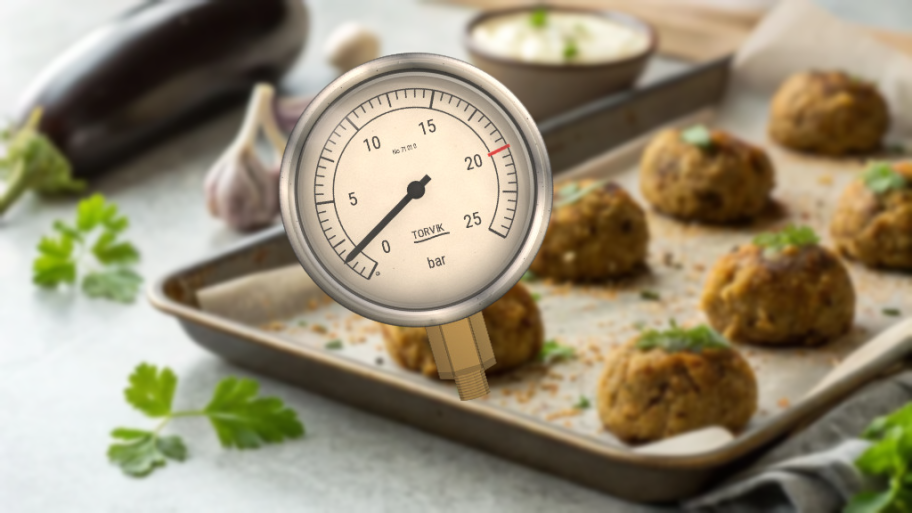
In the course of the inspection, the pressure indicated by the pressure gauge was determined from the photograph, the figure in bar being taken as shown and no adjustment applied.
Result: 1.5 bar
